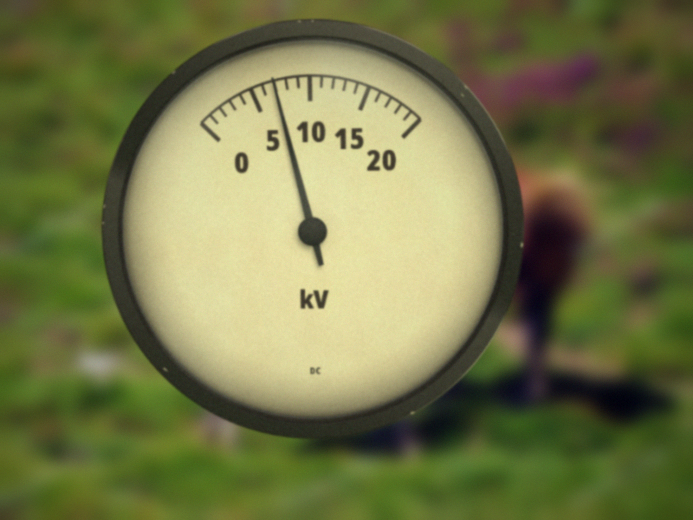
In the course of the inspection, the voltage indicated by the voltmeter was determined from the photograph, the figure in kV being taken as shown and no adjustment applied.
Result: 7 kV
